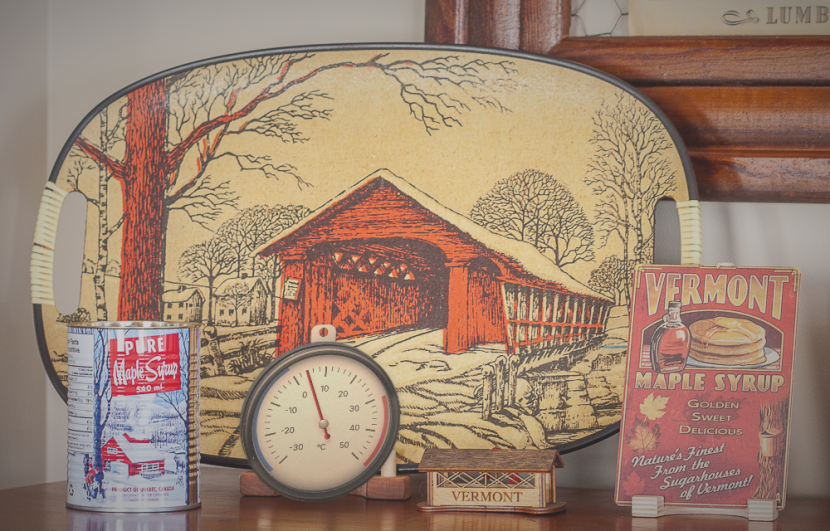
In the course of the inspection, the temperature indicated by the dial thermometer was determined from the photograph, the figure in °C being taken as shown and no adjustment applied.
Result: 4 °C
